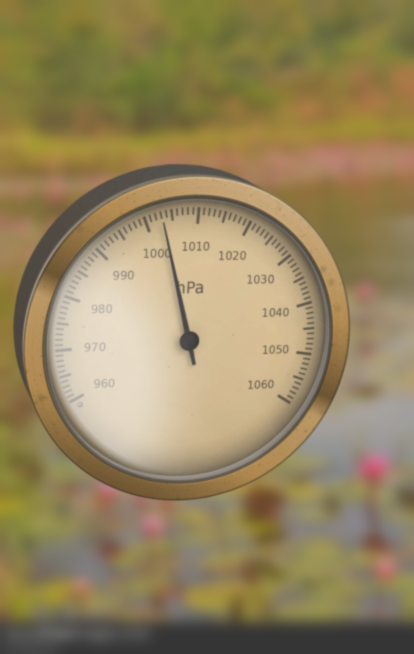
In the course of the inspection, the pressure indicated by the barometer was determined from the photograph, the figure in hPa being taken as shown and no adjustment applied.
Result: 1003 hPa
